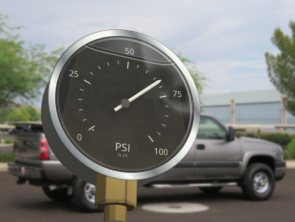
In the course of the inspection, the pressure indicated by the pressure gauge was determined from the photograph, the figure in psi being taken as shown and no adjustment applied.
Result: 67.5 psi
